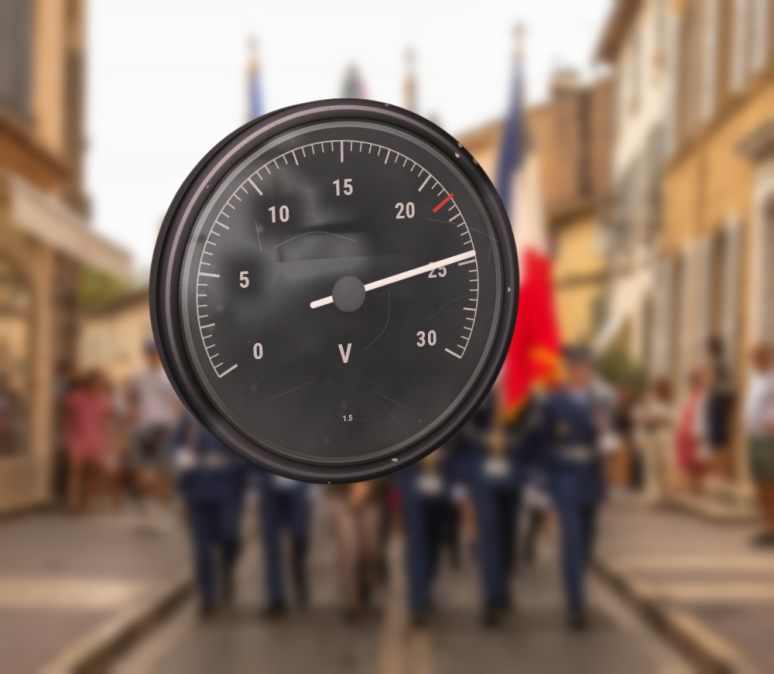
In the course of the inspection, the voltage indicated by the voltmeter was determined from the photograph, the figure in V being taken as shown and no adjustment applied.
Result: 24.5 V
